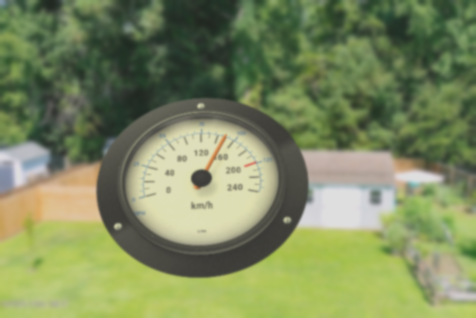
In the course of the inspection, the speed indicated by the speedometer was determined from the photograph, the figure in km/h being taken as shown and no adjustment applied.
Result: 150 km/h
